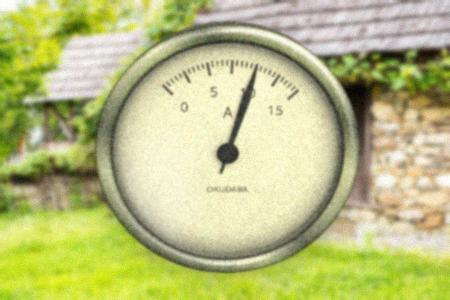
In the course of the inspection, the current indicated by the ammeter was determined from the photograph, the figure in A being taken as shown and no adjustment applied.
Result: 10 A
